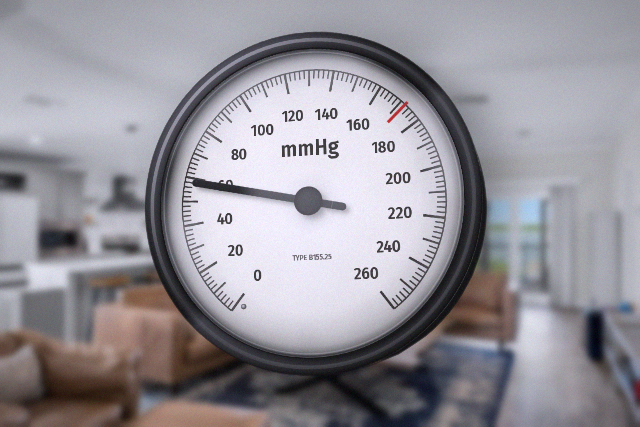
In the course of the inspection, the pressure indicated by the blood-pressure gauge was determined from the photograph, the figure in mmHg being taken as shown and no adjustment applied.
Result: 58 mmHg
